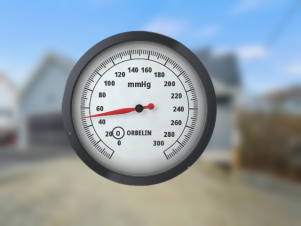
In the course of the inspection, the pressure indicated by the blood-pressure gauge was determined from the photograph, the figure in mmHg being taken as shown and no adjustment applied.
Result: 50 mmHg
